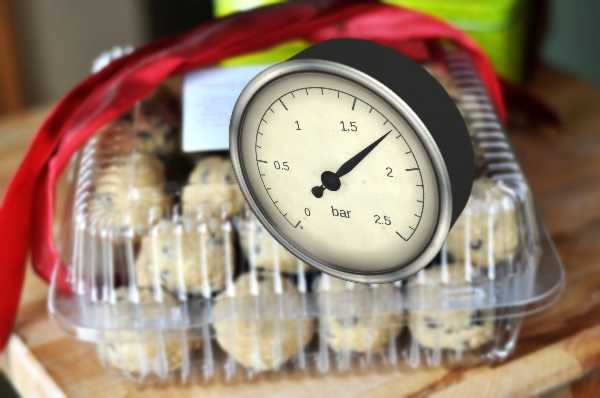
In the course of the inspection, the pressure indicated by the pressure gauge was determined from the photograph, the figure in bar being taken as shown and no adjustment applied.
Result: 1.75 bar
